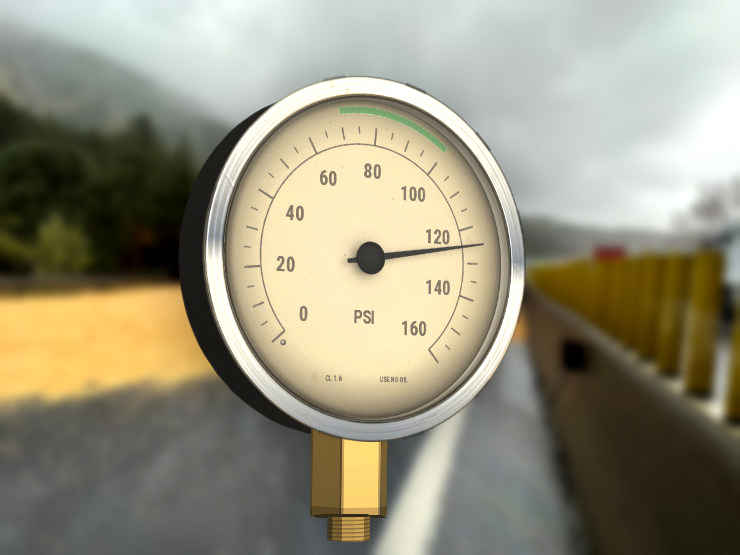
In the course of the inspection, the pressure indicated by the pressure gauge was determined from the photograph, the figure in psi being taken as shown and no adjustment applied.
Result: 125 psi
